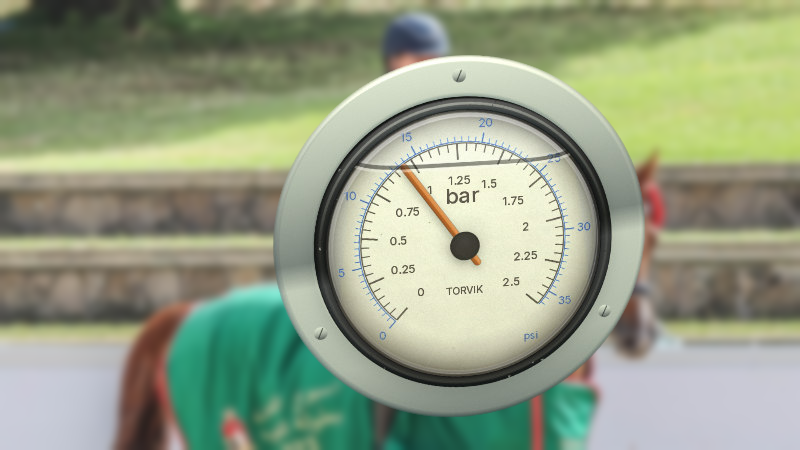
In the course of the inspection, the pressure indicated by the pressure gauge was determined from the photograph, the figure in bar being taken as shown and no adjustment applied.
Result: 0.95 bar
